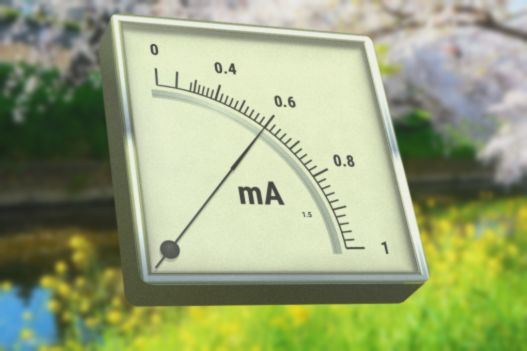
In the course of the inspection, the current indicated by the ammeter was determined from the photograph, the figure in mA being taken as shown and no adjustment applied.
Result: 0.6 mA
